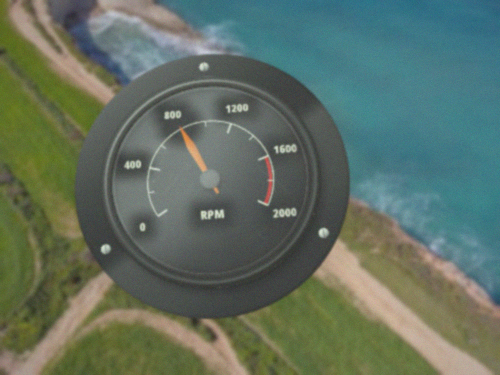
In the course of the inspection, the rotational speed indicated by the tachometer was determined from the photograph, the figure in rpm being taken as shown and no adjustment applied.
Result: 800 rpm
